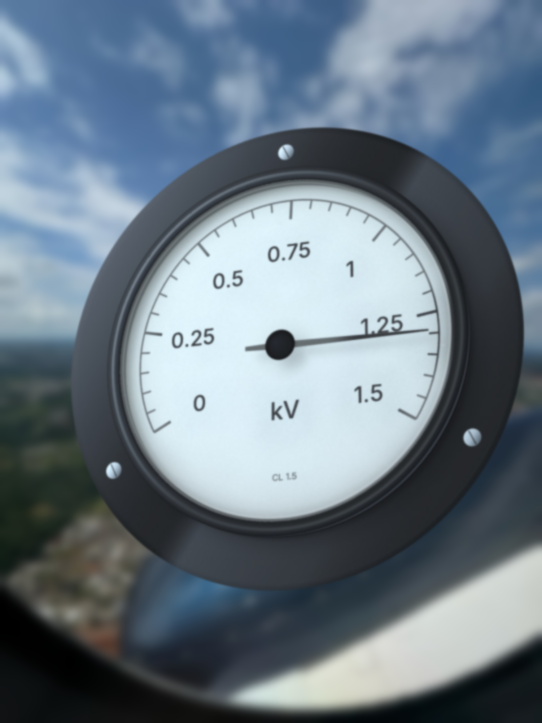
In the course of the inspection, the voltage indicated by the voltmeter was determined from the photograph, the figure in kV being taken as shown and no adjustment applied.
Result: 1.3 kV
